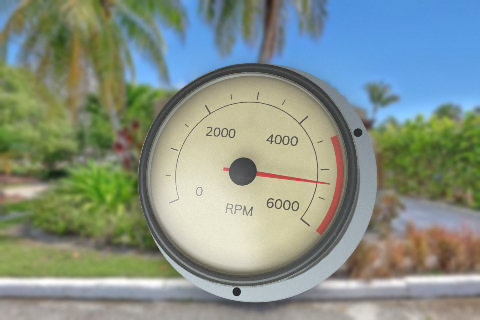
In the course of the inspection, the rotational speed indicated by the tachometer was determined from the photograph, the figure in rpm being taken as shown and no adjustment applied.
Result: 5250 rpm
